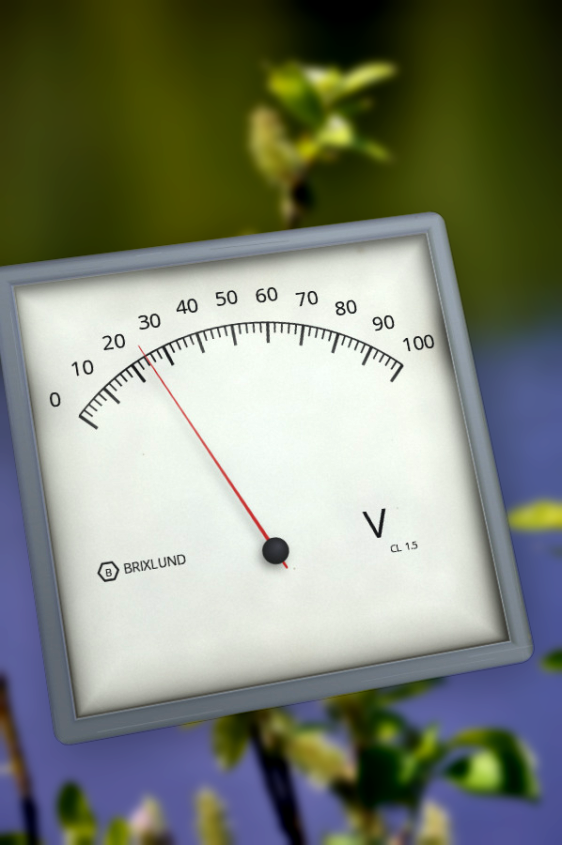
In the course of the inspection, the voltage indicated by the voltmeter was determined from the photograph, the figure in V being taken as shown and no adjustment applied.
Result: 24 V
